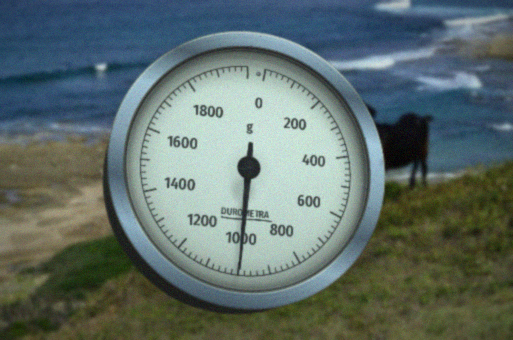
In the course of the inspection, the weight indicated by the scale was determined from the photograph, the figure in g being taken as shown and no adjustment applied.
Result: 1000 g
